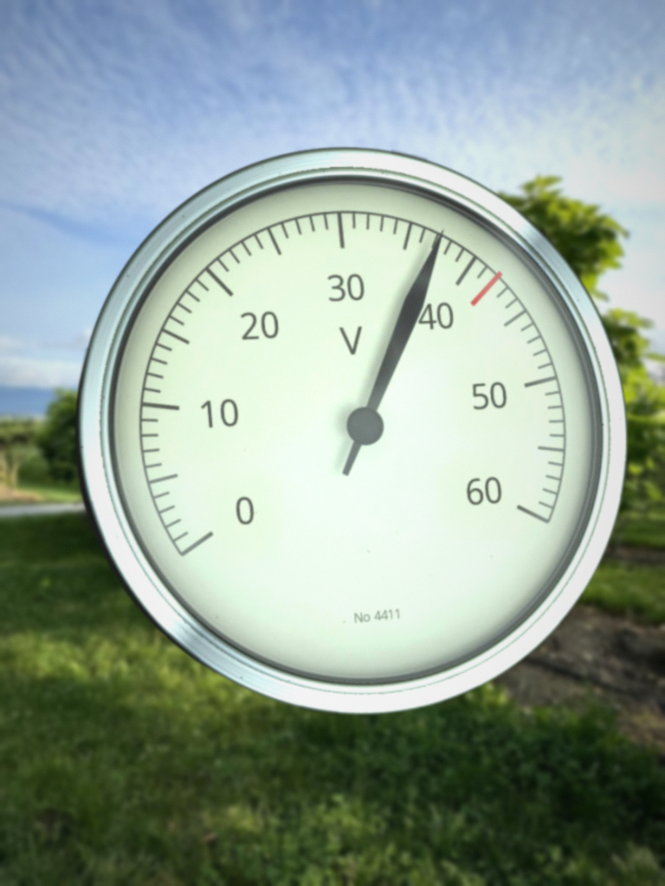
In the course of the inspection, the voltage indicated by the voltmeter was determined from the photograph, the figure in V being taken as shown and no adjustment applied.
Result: 37 V
